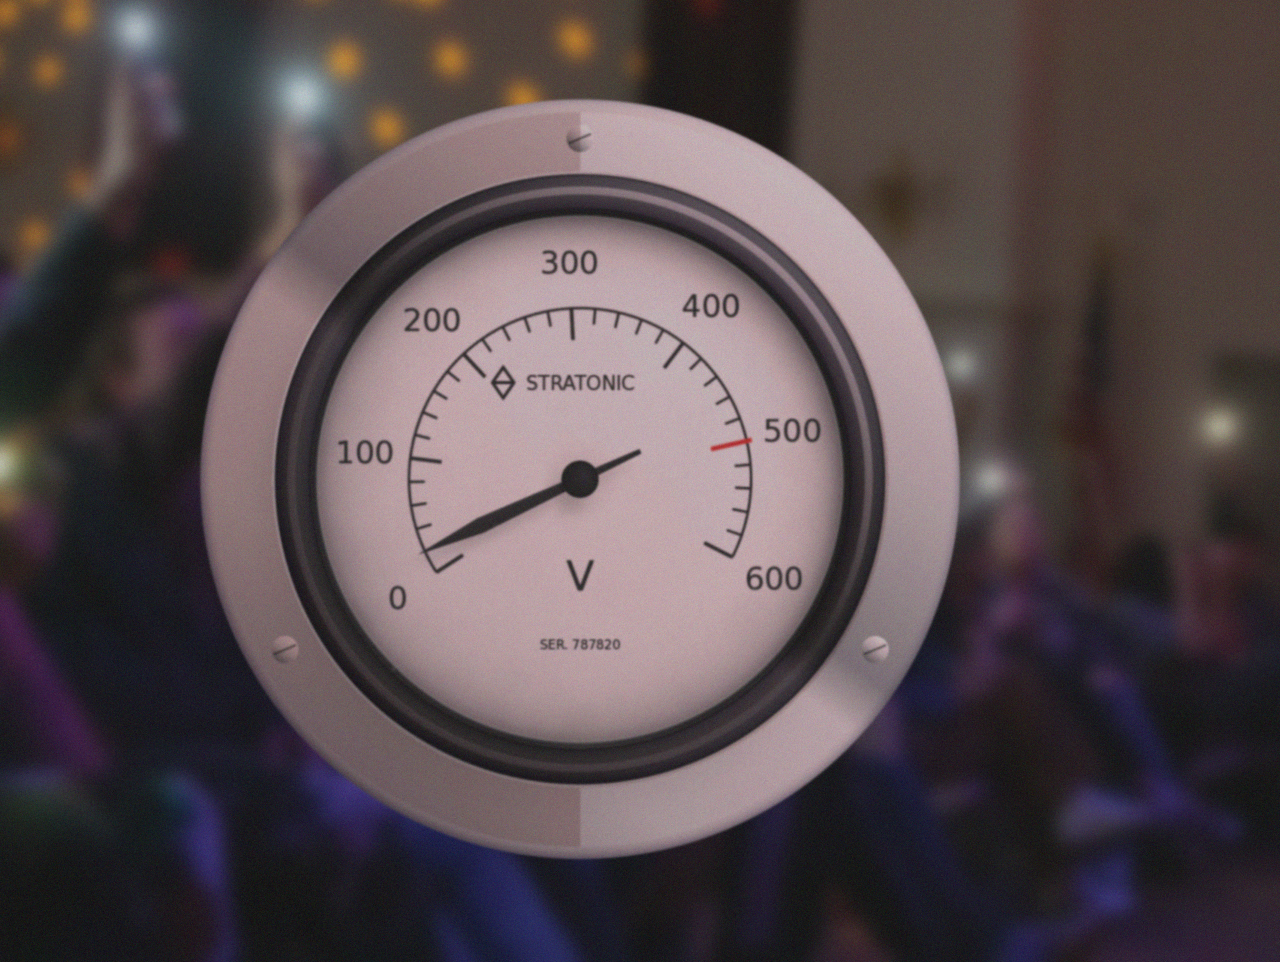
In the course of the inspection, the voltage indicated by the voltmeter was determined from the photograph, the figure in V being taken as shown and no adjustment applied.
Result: 20 V
